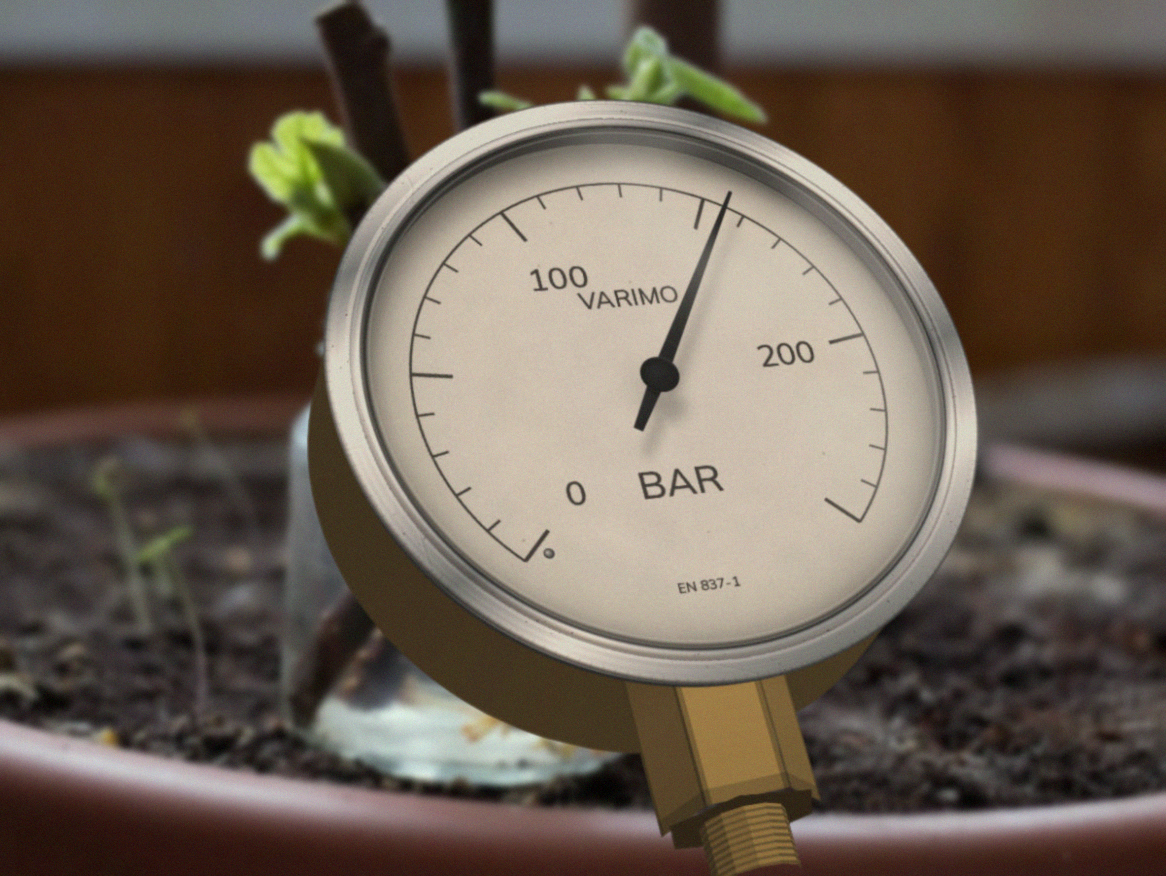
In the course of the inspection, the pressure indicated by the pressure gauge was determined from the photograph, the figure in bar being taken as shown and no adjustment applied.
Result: 155 bar
